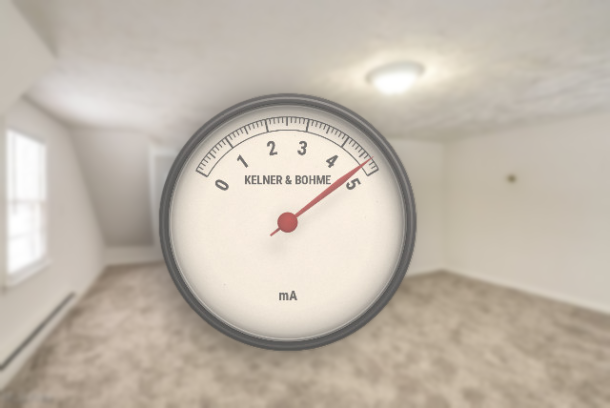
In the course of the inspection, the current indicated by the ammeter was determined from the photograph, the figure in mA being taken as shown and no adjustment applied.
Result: 4.7 mA
